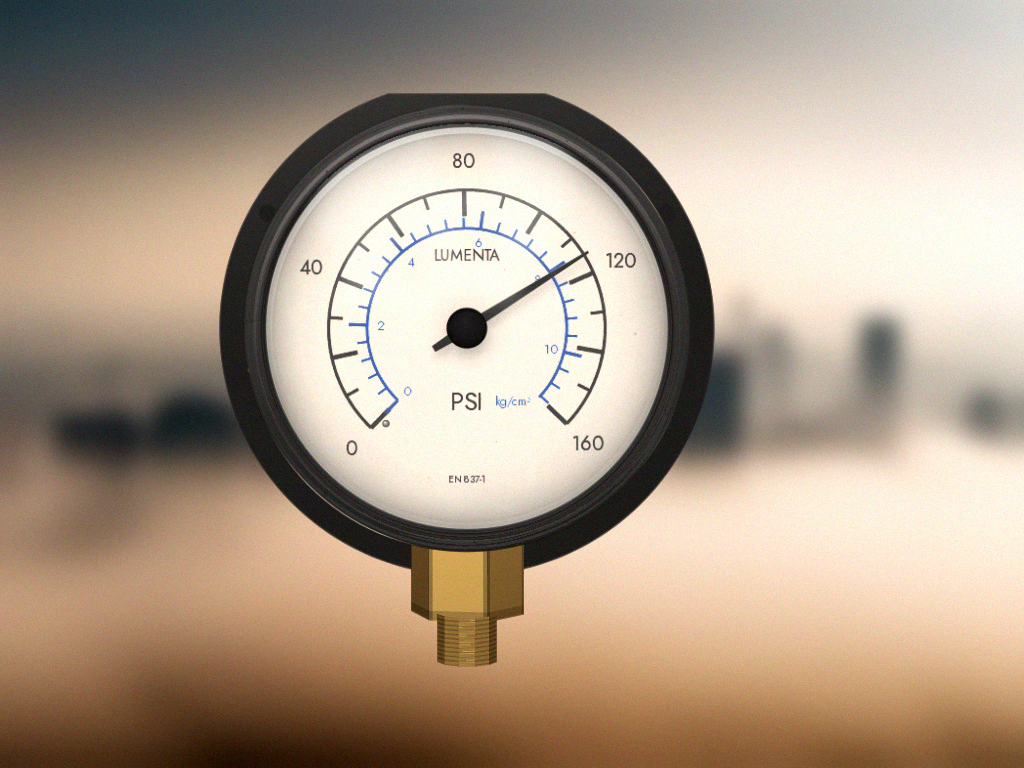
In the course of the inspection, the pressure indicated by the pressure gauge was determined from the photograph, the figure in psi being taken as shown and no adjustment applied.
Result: 115 psi
